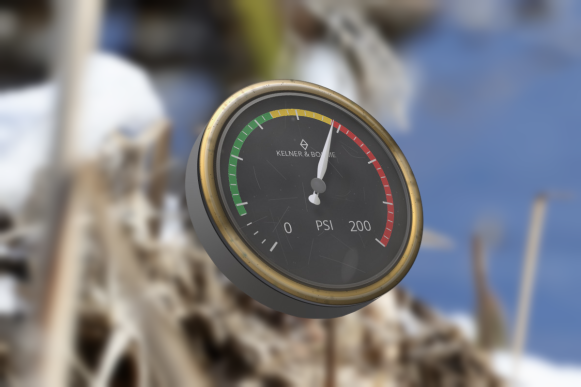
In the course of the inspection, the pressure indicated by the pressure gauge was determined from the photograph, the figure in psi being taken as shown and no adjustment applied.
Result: 120 psi
